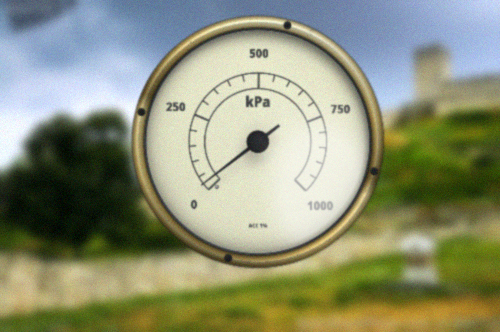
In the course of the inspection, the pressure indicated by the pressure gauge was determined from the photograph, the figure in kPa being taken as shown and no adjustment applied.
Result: 25 kPa
